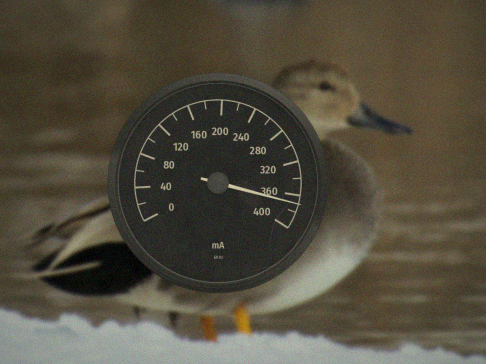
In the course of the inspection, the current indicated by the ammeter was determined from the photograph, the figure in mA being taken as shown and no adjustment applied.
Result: 370 mA
